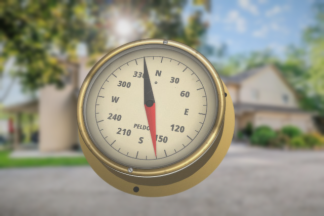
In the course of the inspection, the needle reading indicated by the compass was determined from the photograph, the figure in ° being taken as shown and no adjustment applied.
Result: 160 °
